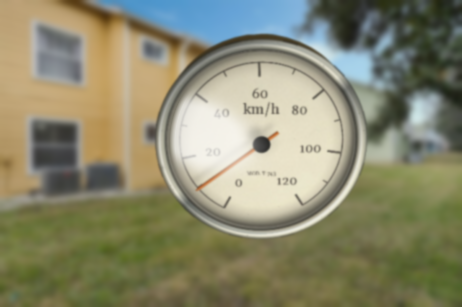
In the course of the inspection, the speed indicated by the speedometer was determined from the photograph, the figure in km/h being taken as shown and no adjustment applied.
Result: 10 km/h
